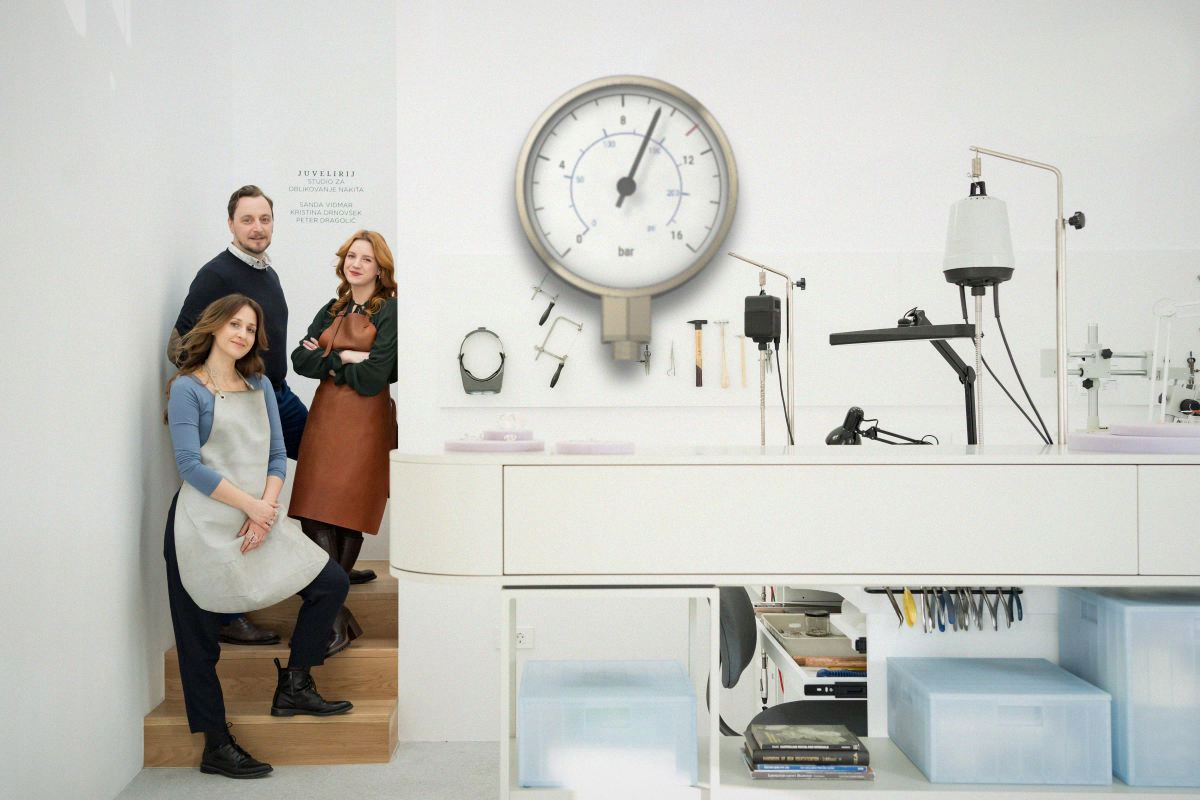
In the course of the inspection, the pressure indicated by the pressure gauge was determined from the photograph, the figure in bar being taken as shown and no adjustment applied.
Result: 9.5 bar
